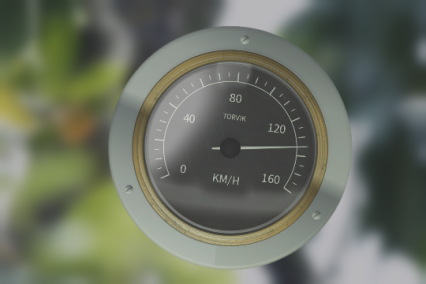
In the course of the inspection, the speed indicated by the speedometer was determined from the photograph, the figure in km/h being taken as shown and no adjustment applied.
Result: 135 km/h
